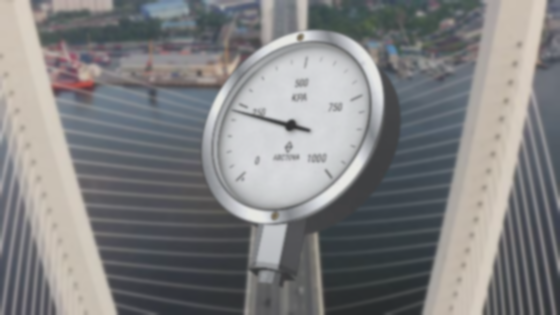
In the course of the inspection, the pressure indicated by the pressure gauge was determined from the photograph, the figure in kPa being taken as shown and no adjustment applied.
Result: 225 kPa
